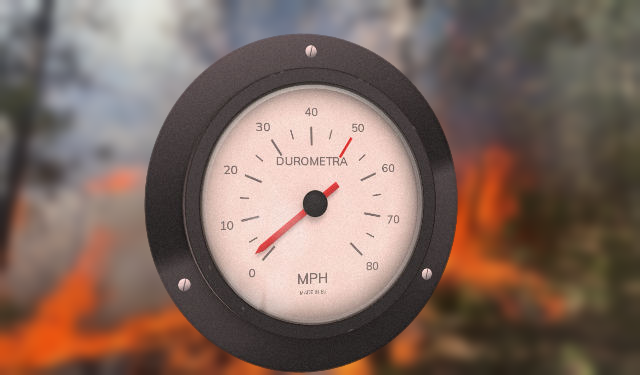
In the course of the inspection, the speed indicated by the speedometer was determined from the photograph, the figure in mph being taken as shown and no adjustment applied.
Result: 2.5 mph
